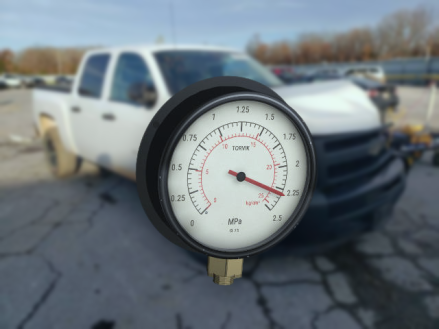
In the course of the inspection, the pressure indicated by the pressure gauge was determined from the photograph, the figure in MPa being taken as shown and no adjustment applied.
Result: 2.3 MPa
